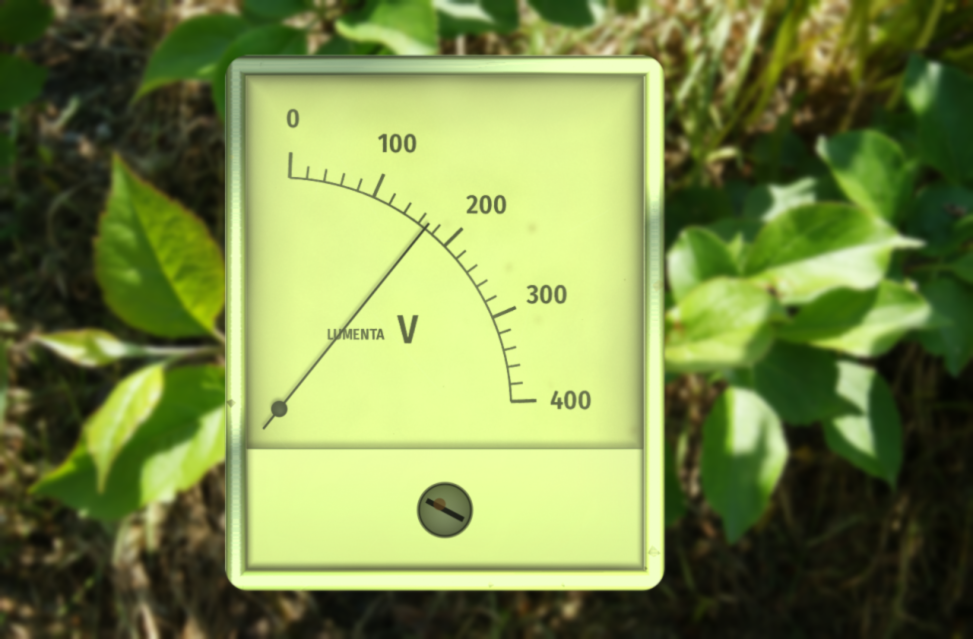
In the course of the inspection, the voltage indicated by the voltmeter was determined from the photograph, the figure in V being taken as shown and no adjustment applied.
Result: 170 V
